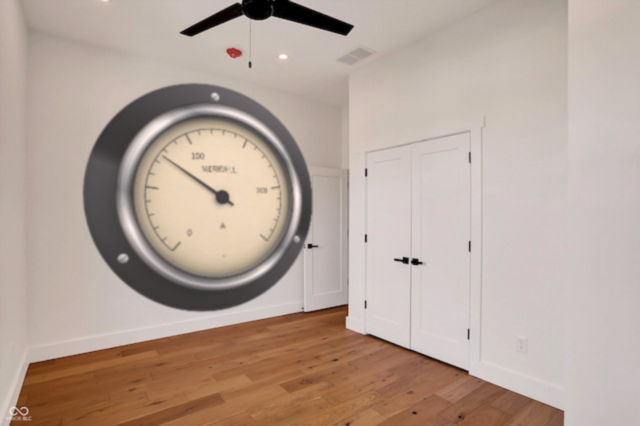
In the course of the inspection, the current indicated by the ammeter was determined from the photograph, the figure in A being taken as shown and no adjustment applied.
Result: 75 A
